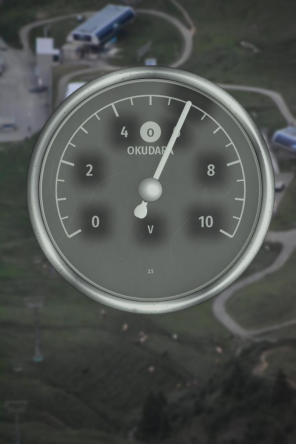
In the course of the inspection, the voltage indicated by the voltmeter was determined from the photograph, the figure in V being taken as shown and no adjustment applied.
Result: 6 V
